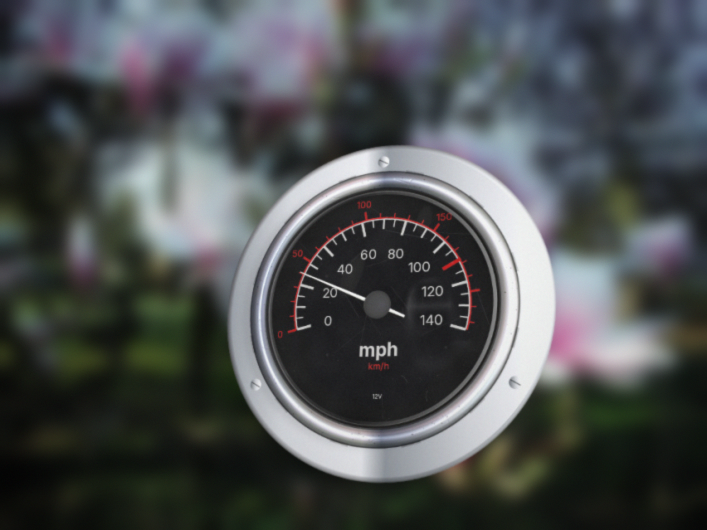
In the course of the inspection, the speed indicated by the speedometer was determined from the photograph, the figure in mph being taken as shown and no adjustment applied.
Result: 25 mph
